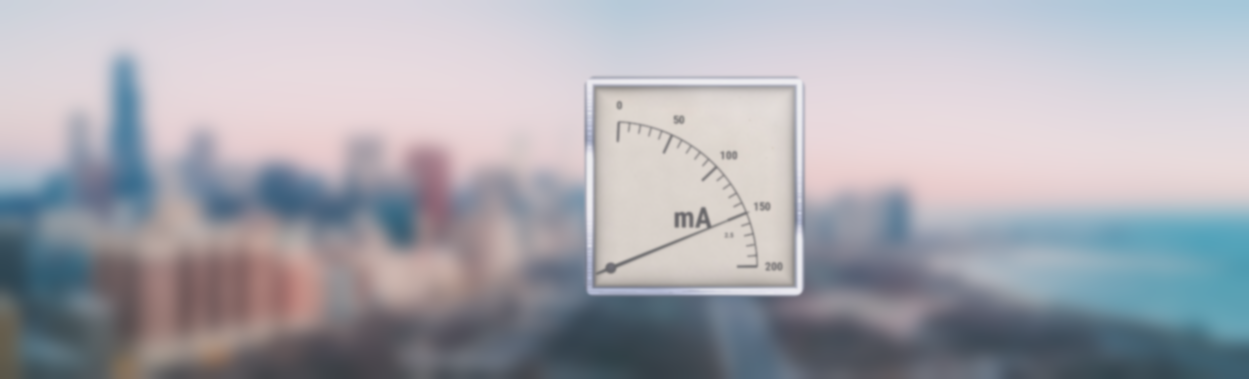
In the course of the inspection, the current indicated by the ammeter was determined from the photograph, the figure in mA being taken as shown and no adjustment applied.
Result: 150 mA
